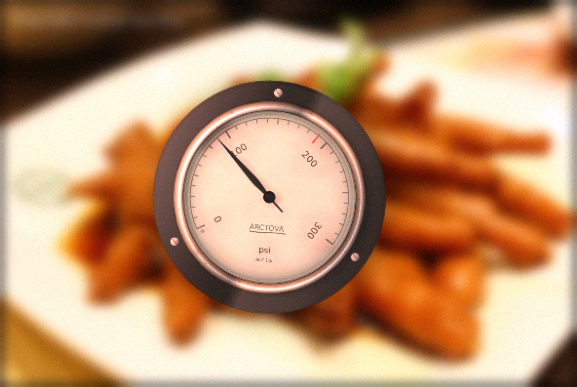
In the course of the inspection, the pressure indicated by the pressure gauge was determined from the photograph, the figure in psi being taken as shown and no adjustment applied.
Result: 90 psi
